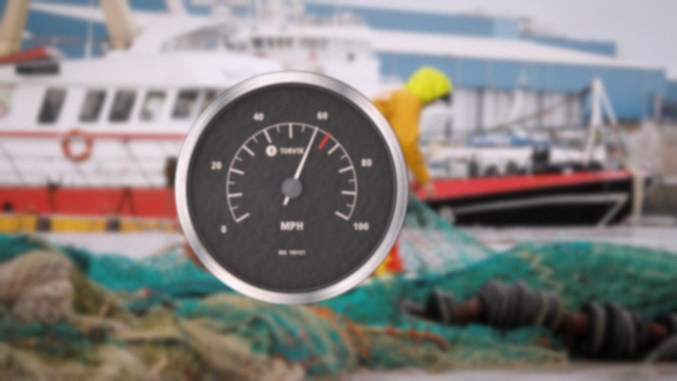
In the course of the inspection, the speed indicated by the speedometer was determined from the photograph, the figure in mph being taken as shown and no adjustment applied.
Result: 60 mph
